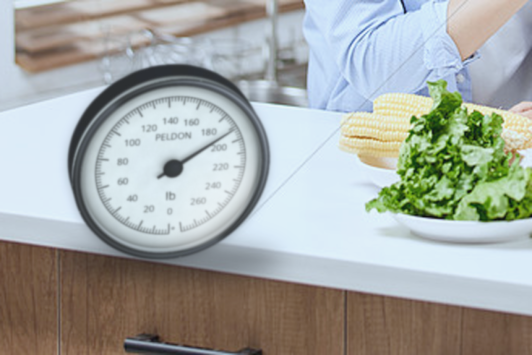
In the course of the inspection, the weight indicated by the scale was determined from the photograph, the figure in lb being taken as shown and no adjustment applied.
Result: 190 lb
